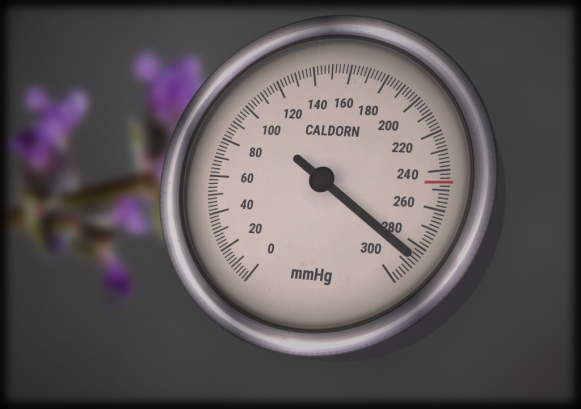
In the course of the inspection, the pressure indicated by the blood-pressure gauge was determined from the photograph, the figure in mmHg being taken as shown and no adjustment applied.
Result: 286 mmHg
